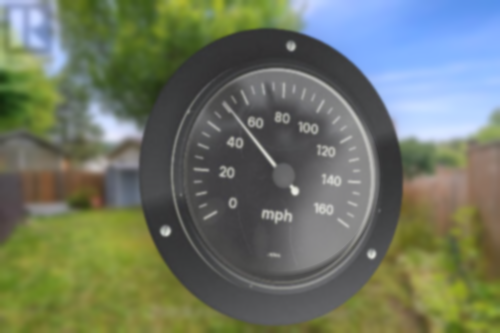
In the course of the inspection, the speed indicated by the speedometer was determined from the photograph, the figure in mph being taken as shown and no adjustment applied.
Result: 50 mph
